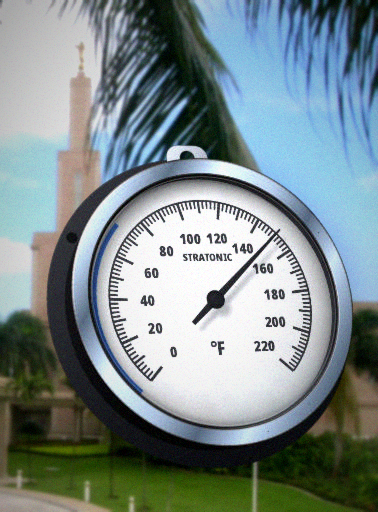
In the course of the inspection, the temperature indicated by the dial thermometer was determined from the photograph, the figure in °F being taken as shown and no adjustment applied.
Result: 150 °F
